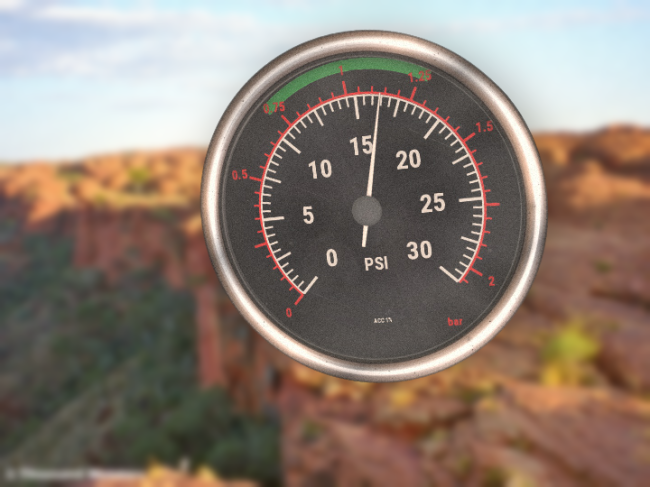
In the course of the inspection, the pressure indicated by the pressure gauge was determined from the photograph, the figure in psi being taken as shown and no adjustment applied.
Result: 16.5 psi
